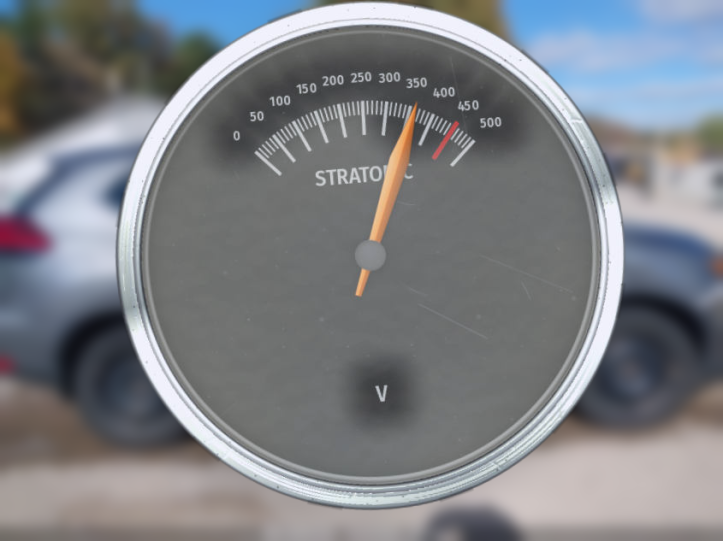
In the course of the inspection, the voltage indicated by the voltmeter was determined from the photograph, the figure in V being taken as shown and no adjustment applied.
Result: 360 V
